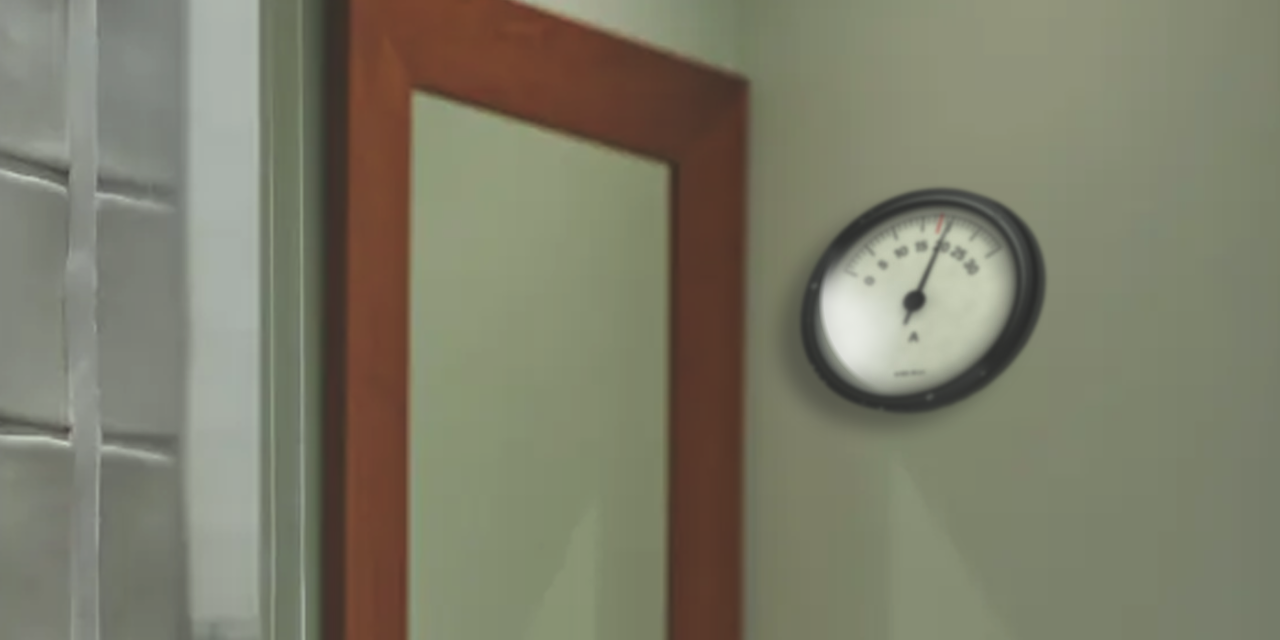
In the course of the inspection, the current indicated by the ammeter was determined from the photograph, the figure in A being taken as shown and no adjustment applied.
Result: 20 A
